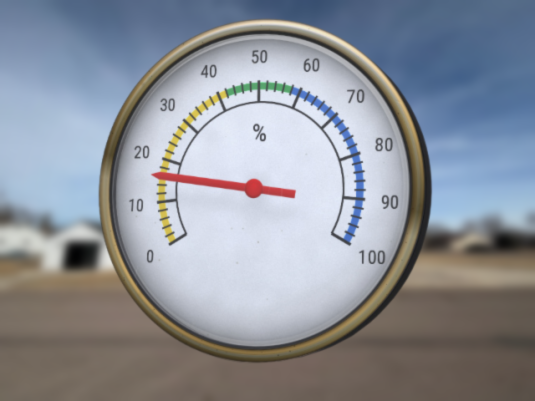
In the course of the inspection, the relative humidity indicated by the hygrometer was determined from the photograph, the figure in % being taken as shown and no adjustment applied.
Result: 16 %
